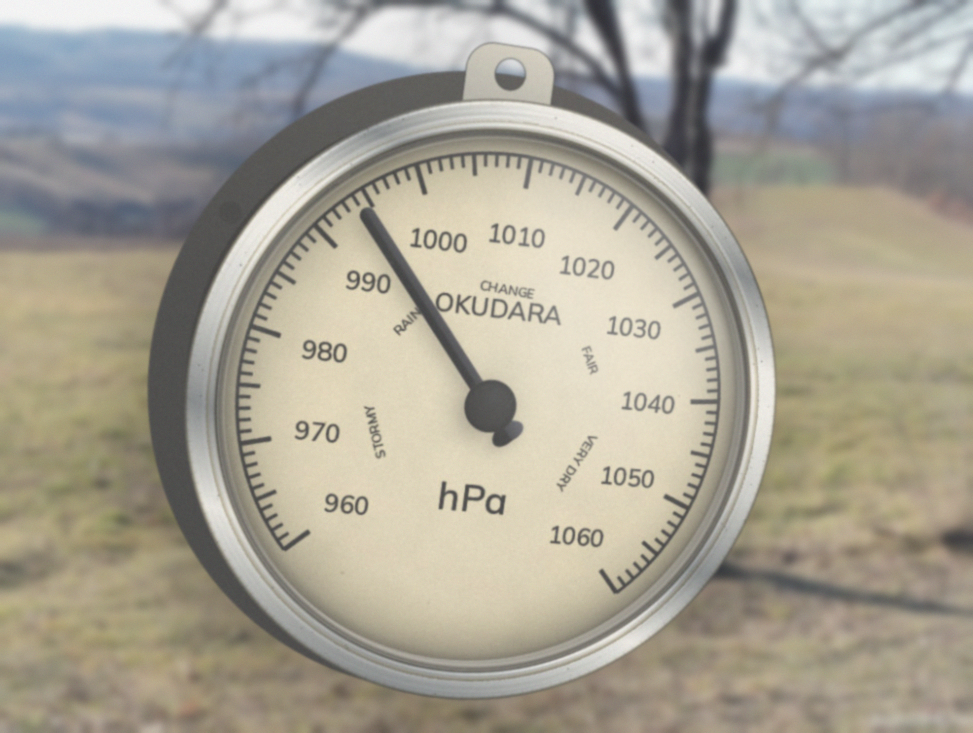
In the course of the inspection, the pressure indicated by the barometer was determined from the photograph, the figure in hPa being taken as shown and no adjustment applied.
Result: 994 hPa
